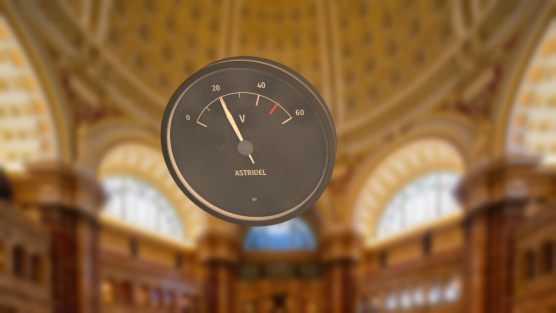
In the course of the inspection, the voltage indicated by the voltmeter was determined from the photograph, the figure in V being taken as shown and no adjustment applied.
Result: 20 V
